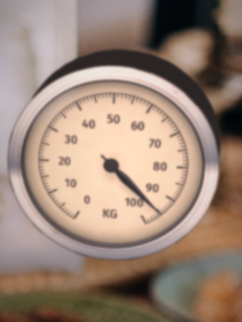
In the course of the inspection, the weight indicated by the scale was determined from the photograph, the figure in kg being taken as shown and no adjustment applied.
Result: 95 kg
